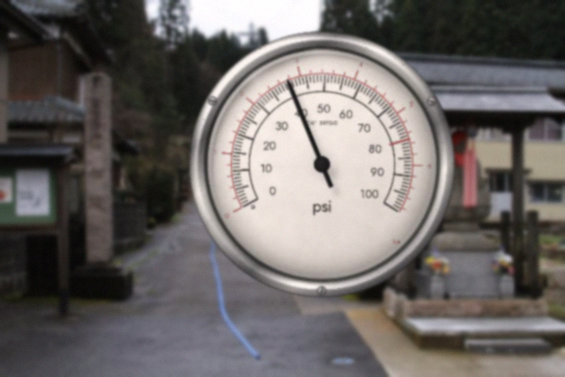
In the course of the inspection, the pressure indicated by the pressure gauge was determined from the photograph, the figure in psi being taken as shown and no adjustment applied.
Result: 40 psi
